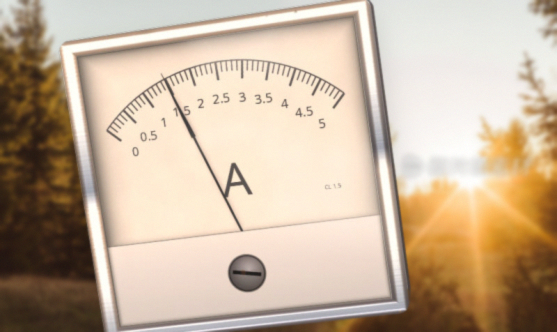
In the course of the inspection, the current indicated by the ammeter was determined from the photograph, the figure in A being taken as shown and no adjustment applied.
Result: 1.5 A
